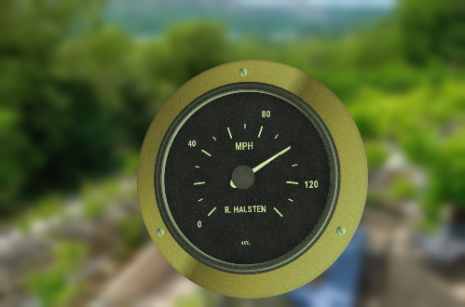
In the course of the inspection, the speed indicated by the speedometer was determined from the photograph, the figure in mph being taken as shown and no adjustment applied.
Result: 100 mph
